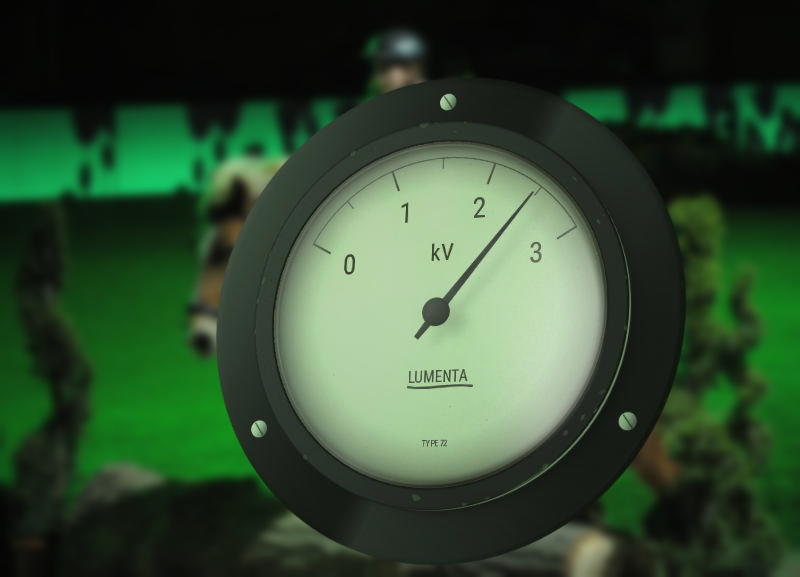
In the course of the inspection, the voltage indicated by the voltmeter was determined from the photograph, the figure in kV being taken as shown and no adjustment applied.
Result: 2.5 kV
